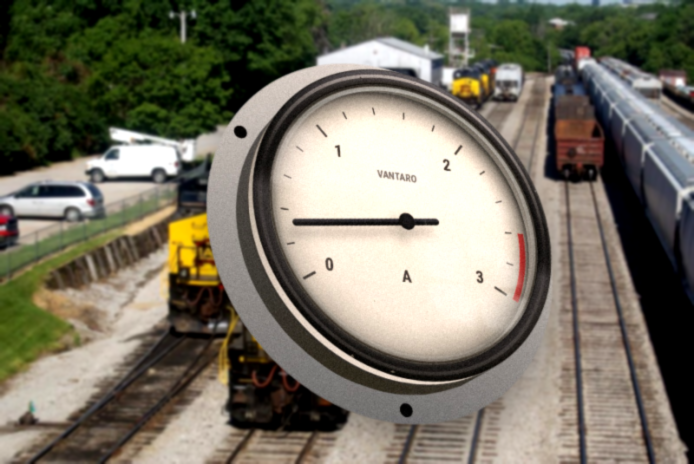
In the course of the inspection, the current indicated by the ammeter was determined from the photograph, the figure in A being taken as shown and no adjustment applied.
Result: 0.3 A
